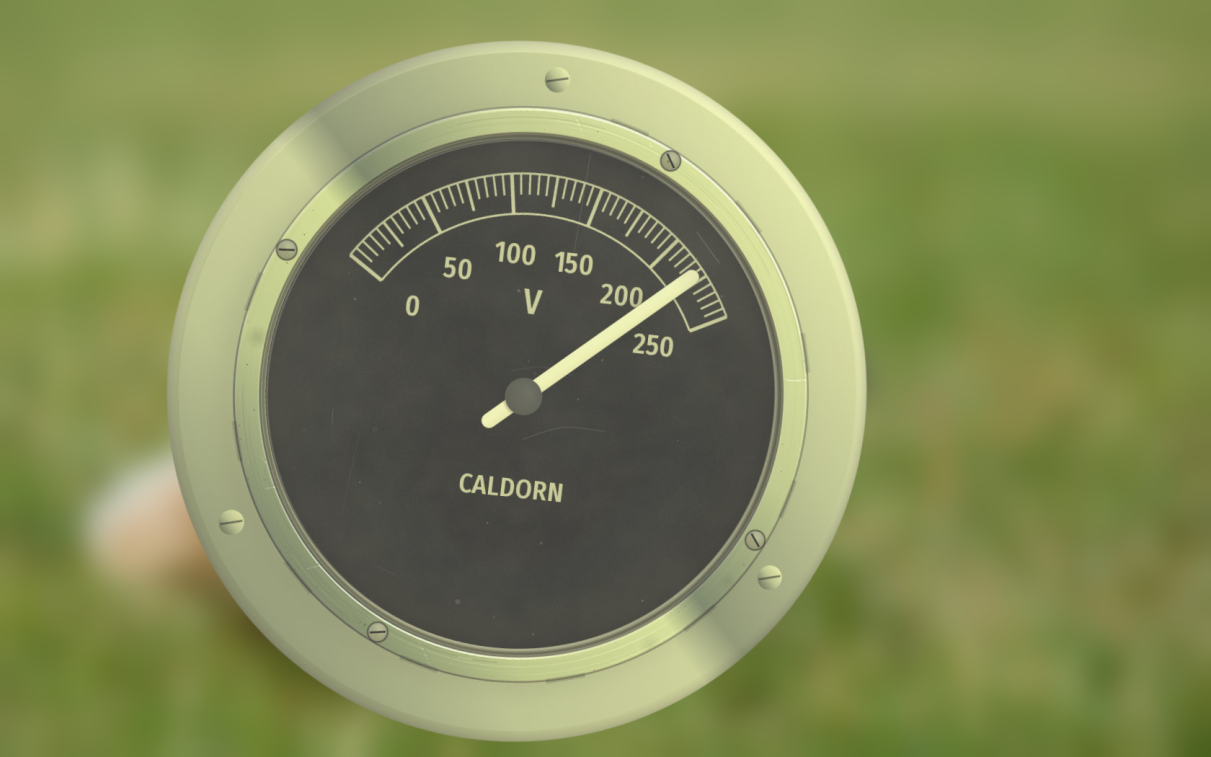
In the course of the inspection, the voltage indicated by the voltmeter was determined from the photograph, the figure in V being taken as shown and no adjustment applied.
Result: 220 V
